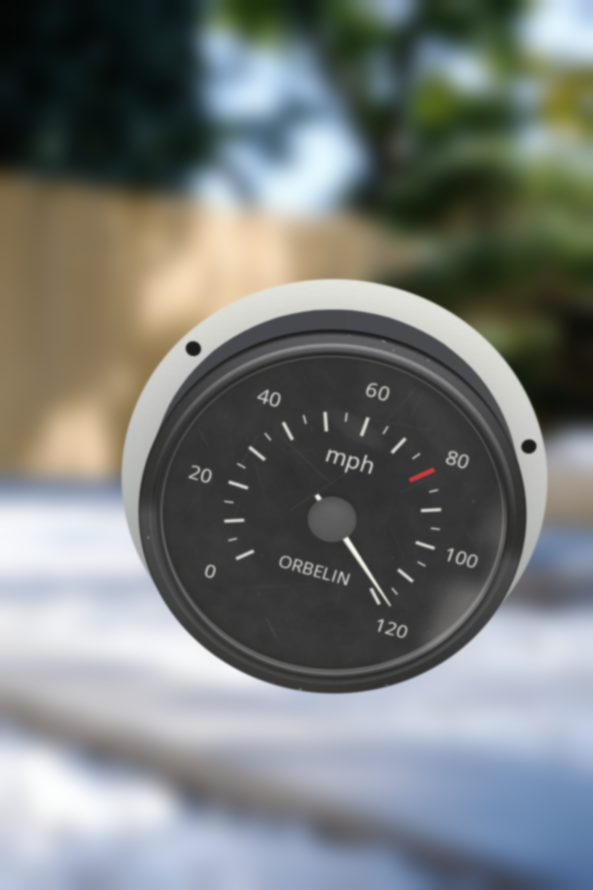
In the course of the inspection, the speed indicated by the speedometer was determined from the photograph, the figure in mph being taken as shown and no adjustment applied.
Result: 117.5 mph
